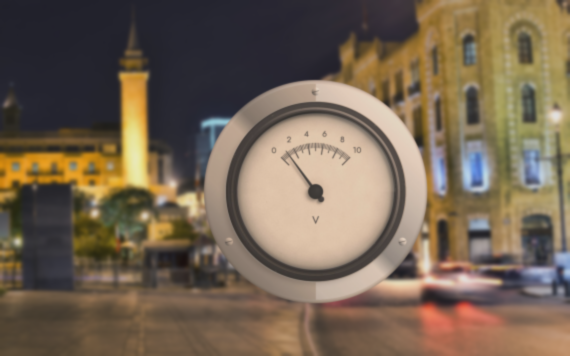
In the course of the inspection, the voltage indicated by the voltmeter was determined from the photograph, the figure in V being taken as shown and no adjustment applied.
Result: 1 V
